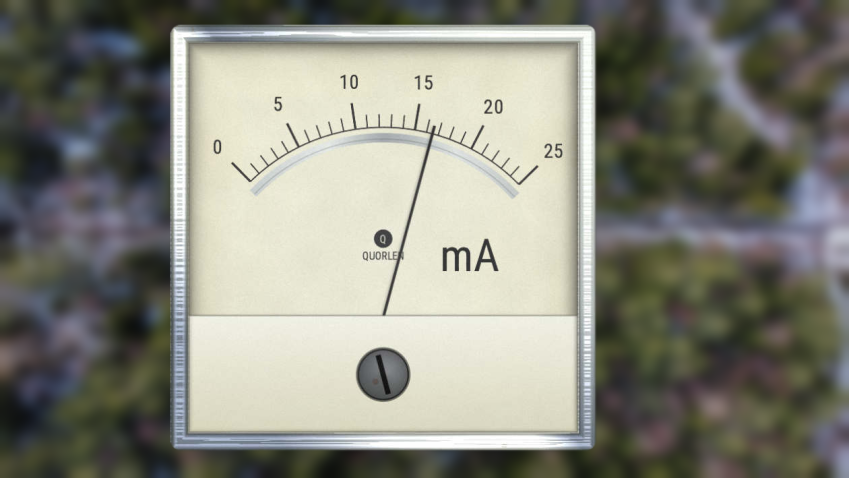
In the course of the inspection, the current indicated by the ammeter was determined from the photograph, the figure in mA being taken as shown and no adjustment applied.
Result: 16.5 mA
